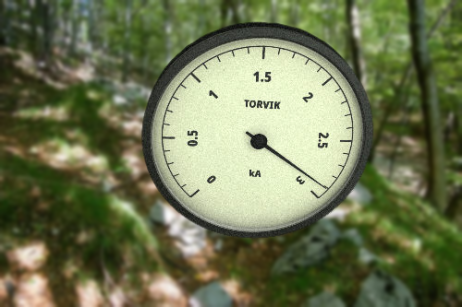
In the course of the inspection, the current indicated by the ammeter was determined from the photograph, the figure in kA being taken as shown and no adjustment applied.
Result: 2.9 kA
